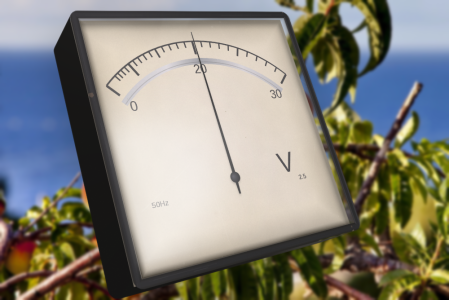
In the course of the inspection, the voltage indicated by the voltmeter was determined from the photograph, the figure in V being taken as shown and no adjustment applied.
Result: 20 V
